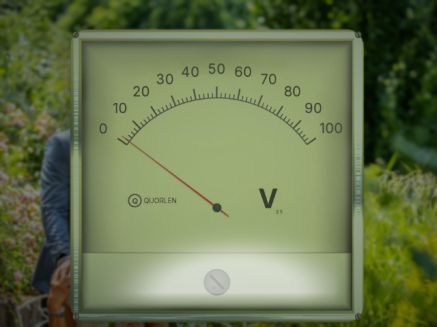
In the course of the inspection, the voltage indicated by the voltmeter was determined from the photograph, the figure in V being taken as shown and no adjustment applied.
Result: 2 V
